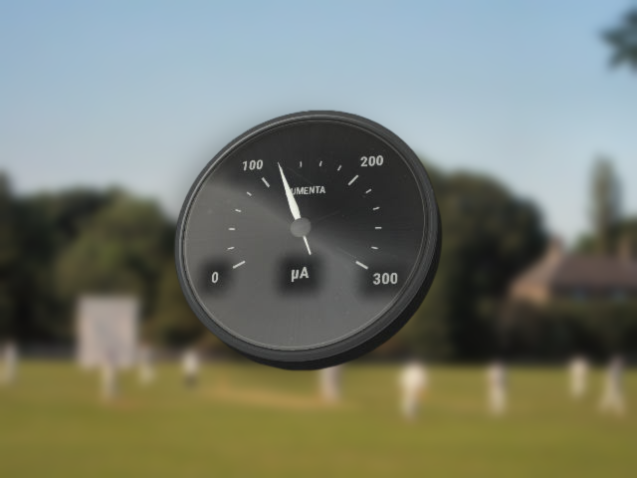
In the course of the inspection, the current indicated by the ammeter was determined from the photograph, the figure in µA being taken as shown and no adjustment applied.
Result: 120 µA
